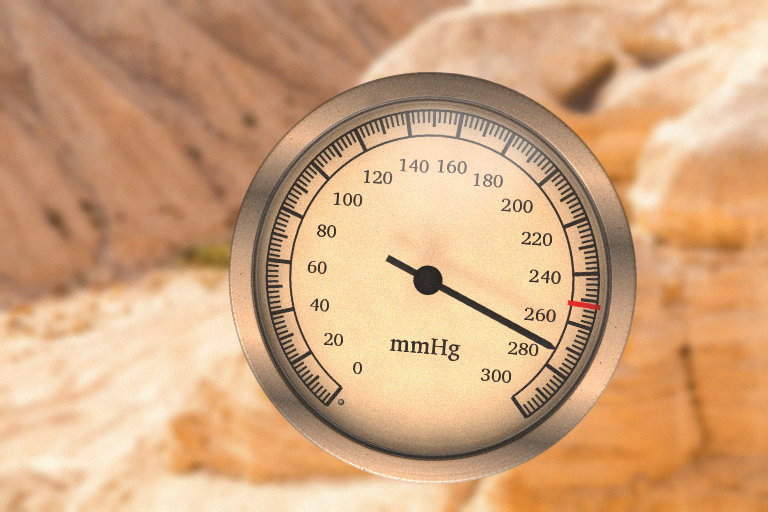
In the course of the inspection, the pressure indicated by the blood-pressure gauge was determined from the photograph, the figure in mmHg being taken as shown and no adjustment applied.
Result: 272 mmHg
